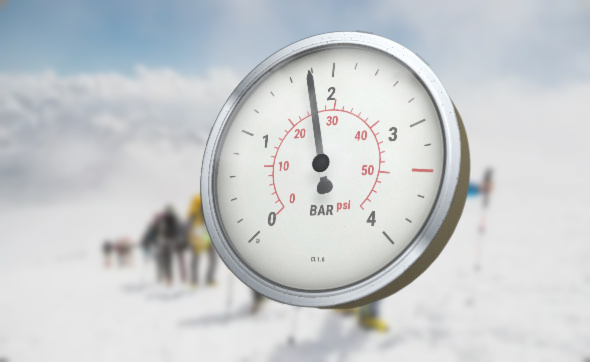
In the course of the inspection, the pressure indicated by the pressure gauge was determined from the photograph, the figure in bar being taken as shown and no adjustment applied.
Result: 1.8 bar
